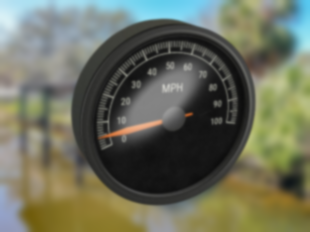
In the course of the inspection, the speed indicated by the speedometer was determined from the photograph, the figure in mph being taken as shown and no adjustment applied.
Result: 5 mph
